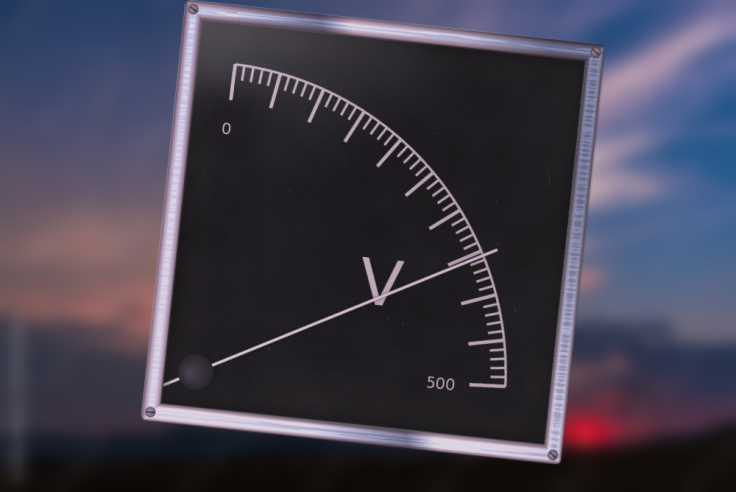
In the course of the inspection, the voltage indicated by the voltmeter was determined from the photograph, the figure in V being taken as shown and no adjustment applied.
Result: 355 V
